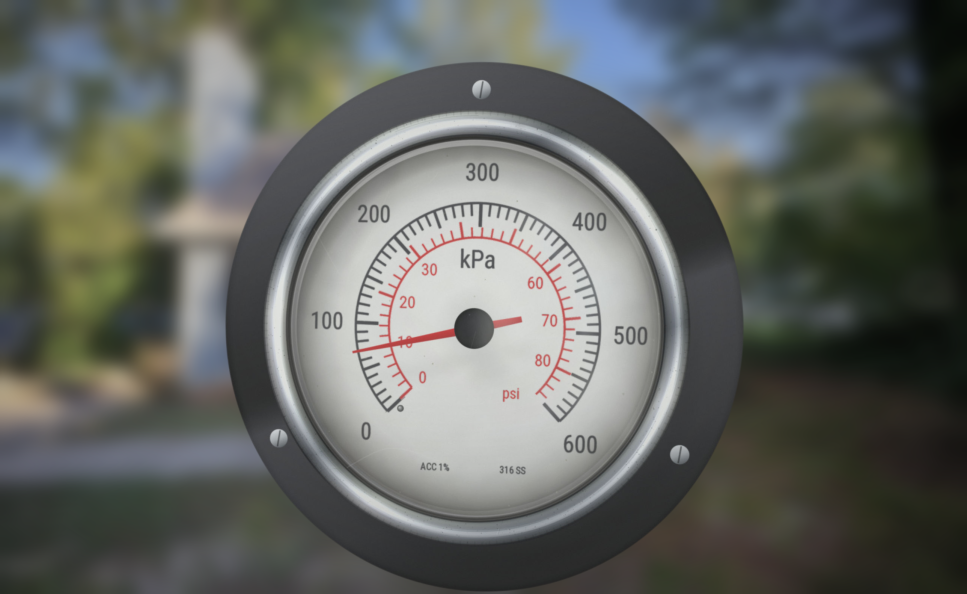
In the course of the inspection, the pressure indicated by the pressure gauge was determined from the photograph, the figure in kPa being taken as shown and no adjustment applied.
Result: 70 kPa
